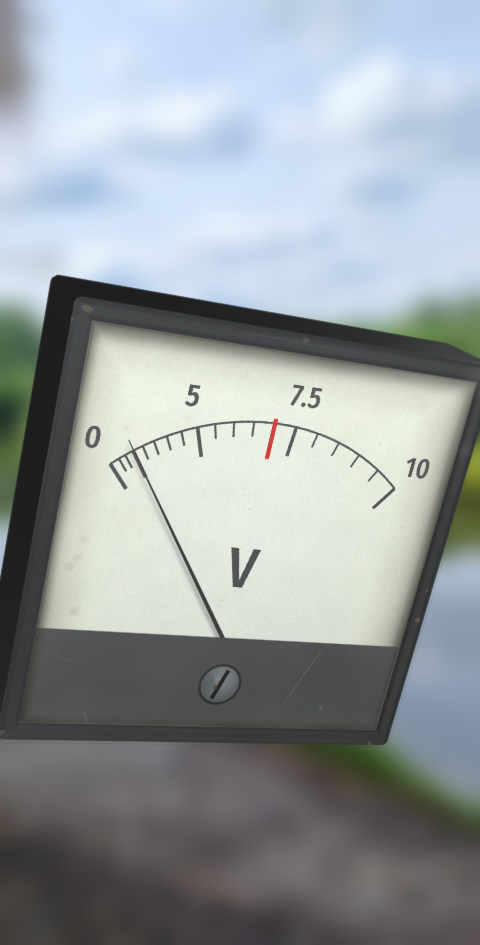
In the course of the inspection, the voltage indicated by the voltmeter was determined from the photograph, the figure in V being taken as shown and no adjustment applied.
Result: 2.5 V
